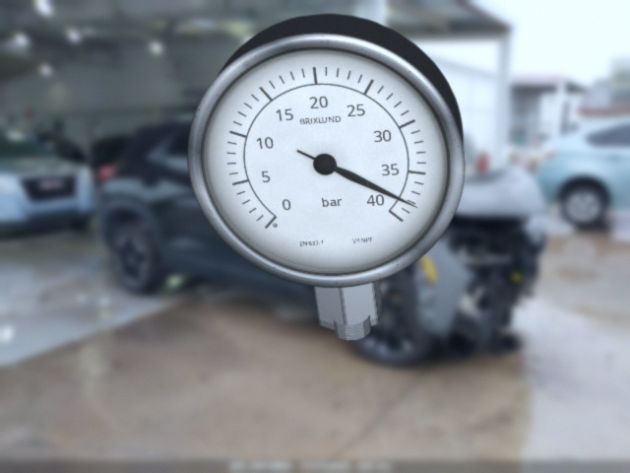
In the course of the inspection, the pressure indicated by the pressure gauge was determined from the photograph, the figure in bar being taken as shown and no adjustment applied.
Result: 38 bar
